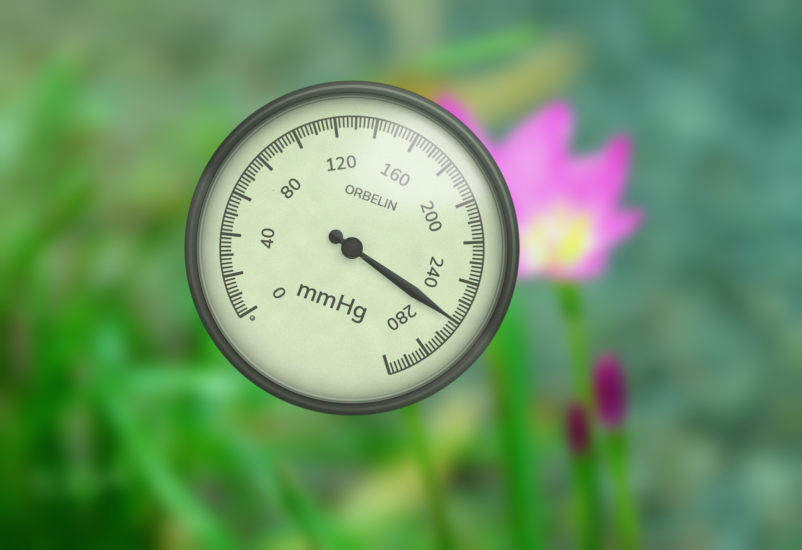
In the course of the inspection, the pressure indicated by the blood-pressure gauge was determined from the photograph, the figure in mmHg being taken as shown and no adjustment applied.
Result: 260 mmHg
